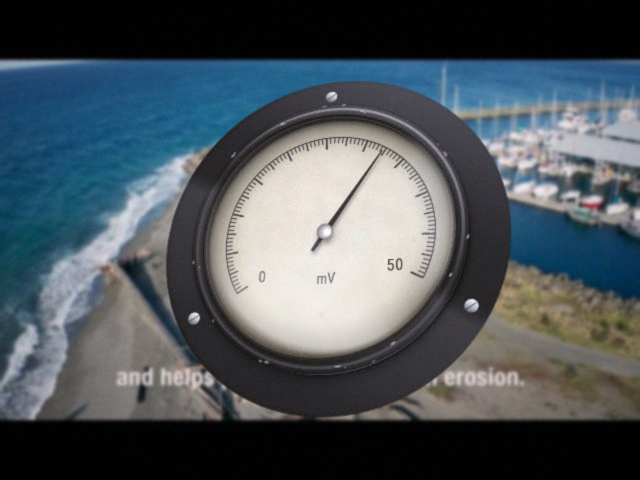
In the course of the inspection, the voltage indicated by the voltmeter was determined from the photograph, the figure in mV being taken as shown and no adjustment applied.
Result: 32.5 mV
